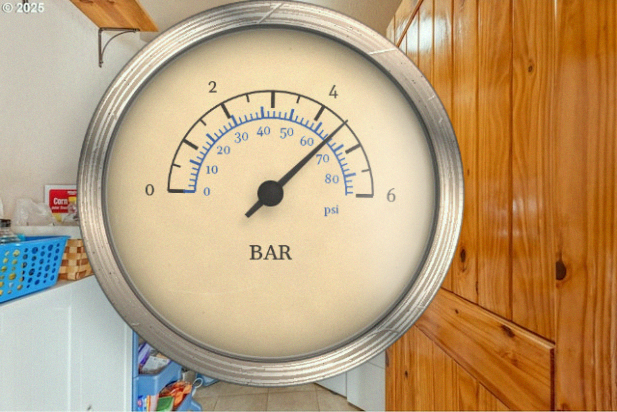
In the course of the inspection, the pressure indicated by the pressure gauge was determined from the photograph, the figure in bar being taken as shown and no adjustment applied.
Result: 4.5 bar
